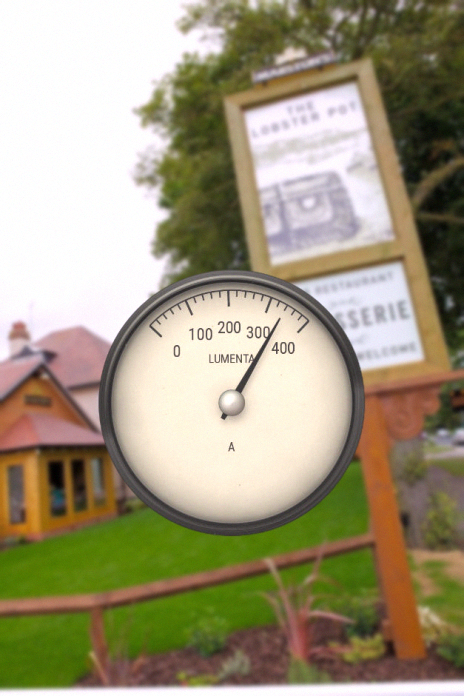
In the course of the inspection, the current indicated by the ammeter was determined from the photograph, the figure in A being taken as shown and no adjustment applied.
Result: 340 A
